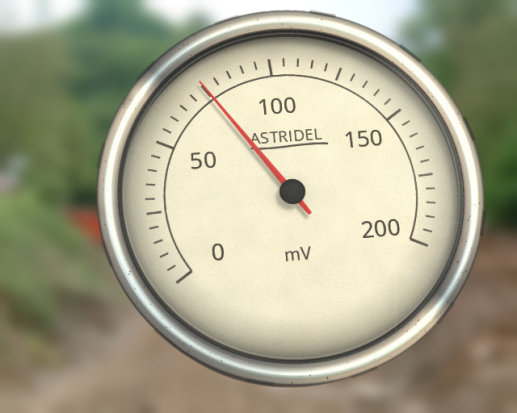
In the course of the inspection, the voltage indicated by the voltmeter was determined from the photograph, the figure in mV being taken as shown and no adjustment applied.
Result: 75 mV
